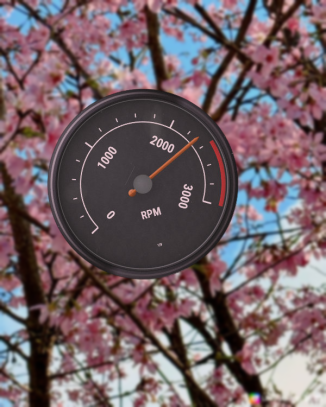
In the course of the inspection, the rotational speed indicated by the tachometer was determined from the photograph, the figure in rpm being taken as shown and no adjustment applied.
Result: 2300 rpm
